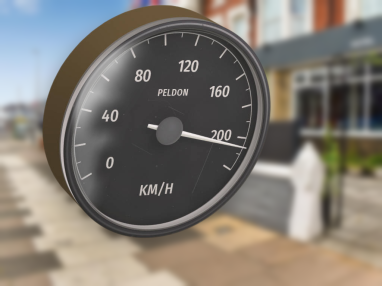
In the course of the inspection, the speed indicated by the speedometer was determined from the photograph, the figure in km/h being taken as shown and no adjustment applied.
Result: 205 km/h
